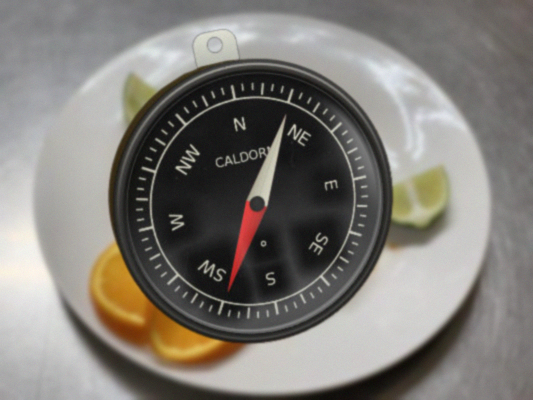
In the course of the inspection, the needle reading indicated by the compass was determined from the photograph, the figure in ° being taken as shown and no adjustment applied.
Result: 210 °
